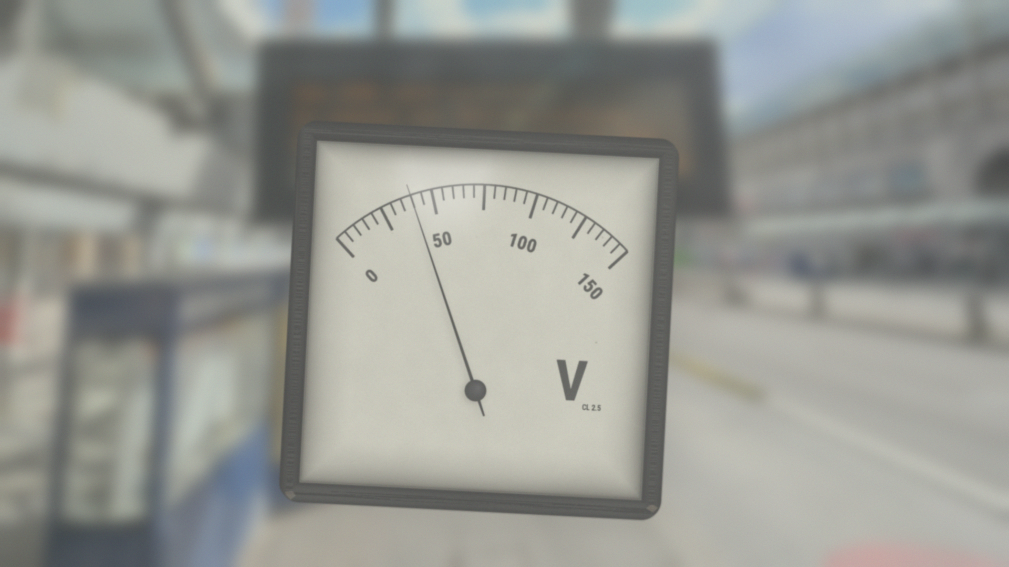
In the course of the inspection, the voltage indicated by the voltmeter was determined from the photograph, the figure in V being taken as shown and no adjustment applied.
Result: 40 V
